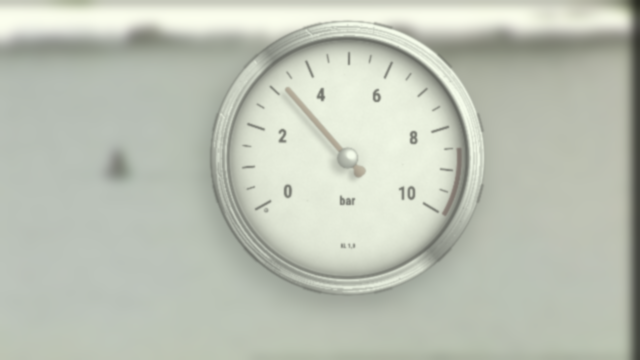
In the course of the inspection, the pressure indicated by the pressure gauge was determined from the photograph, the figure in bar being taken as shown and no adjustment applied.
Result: 3.25 bar
